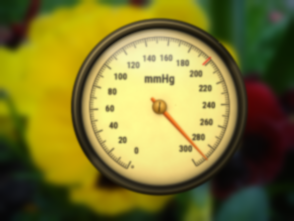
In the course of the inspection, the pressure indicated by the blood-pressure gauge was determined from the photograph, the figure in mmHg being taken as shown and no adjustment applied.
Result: 290 mmHg
